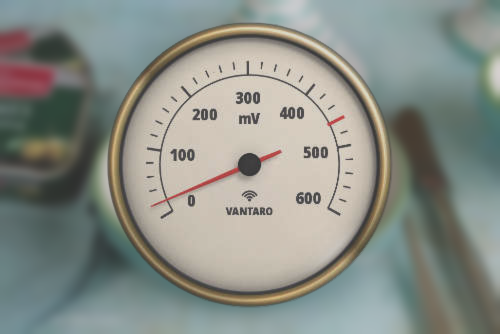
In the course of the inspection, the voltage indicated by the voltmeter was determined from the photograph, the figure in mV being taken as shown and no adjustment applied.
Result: 20 mV
